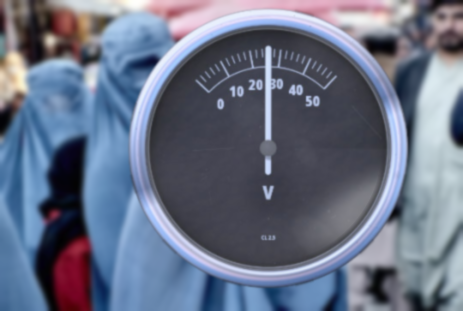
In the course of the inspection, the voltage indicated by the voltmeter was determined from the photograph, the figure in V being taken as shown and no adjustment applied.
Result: 26 V
